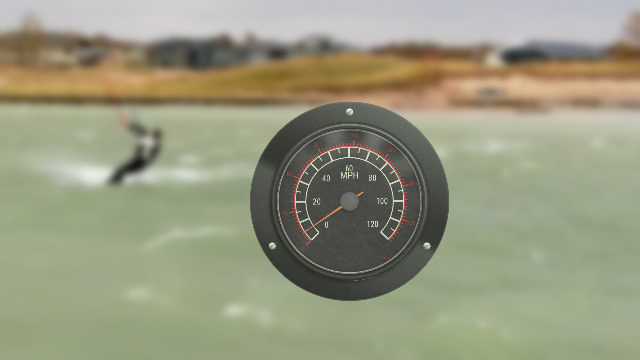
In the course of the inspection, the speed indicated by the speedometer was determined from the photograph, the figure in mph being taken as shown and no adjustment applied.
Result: 5 mph
